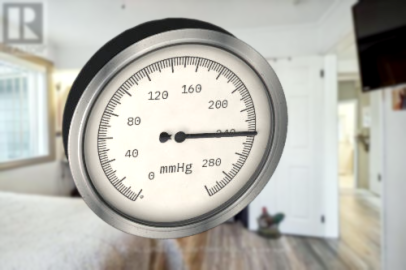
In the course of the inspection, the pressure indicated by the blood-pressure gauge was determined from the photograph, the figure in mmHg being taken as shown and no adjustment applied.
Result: 240 mmHg
